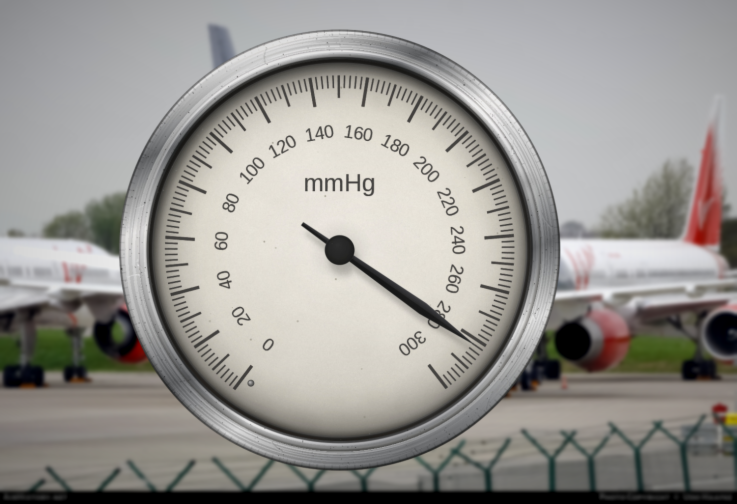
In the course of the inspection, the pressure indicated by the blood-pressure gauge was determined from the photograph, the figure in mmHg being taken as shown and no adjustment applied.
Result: 282 mmHg
